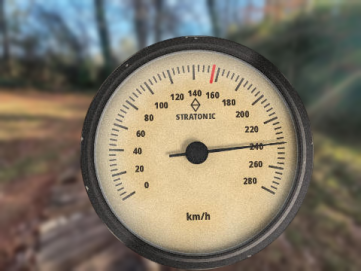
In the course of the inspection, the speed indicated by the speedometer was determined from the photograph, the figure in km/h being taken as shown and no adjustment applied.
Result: 240 km/h
